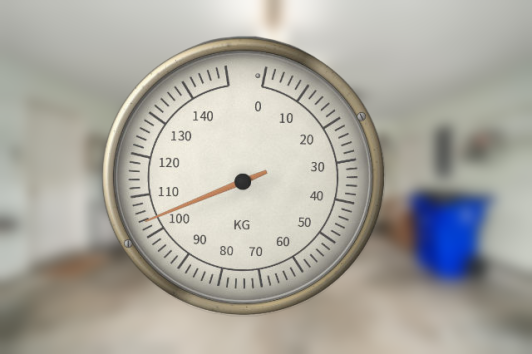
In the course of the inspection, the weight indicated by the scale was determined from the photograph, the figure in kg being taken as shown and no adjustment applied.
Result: 104 kg
